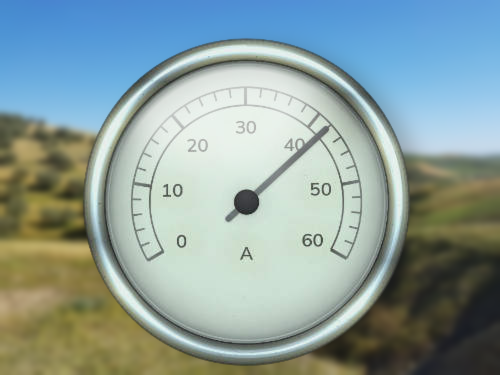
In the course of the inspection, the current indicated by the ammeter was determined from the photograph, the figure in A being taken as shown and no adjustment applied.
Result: 42 A
